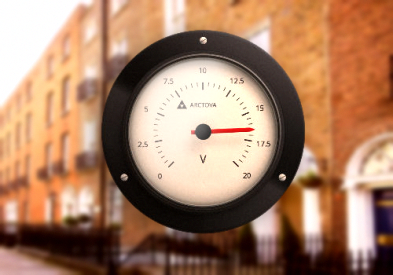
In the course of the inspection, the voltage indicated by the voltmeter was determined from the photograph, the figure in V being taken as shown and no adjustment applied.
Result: 16.5 V
